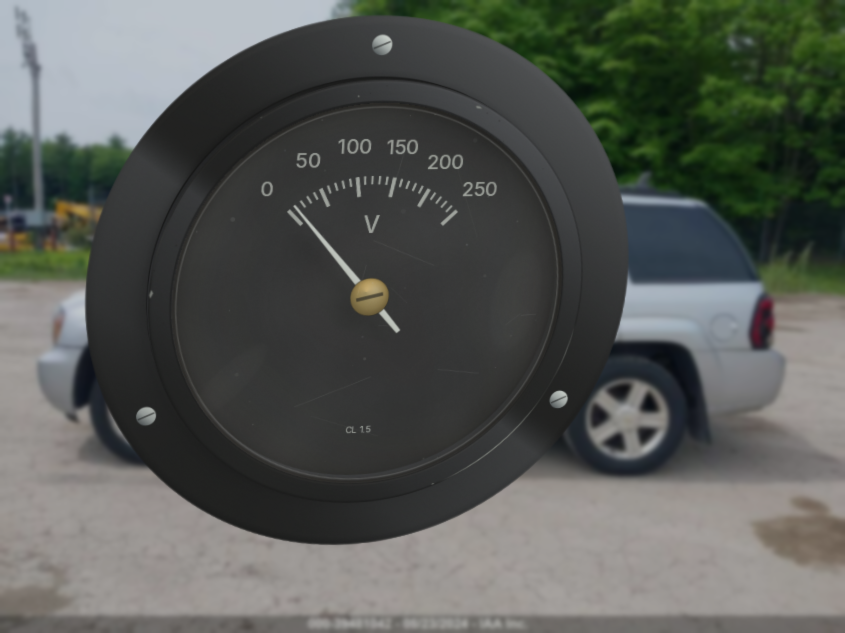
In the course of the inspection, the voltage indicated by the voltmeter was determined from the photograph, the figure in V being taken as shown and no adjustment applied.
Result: 10 V
